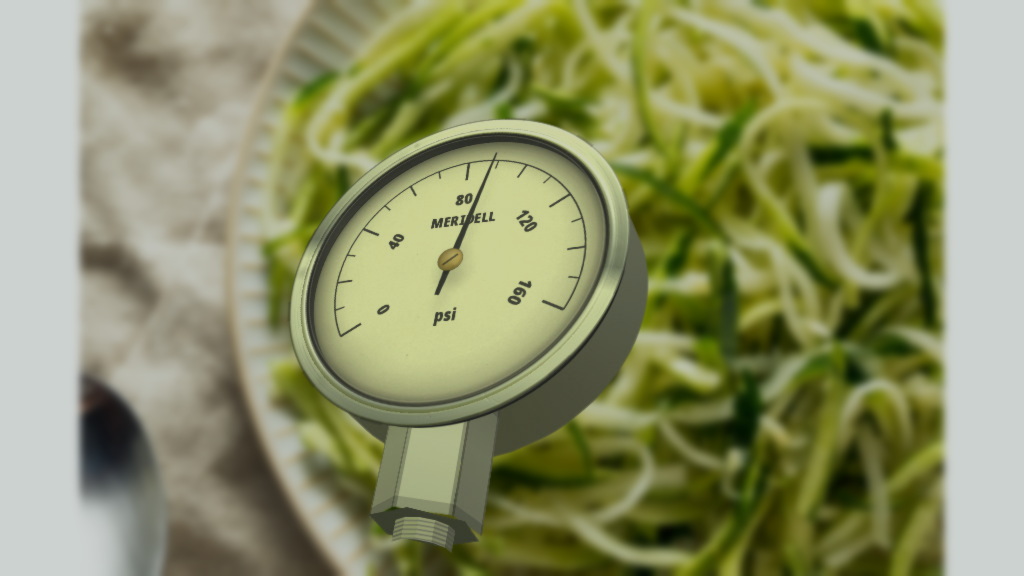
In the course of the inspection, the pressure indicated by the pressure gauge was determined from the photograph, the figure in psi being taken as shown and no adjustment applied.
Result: 90 psi
